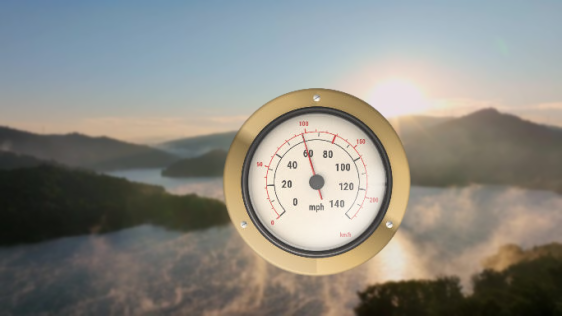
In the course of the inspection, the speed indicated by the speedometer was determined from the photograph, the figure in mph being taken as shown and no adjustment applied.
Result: 60 mph
